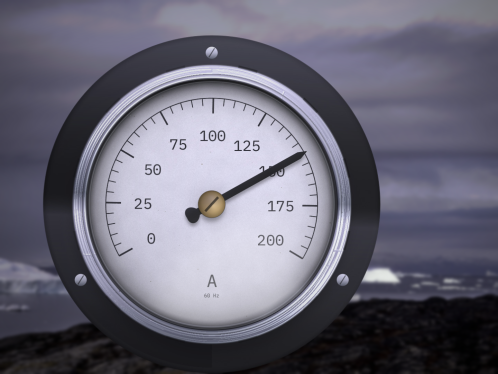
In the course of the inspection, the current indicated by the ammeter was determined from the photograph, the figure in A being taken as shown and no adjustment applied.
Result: 150 A
